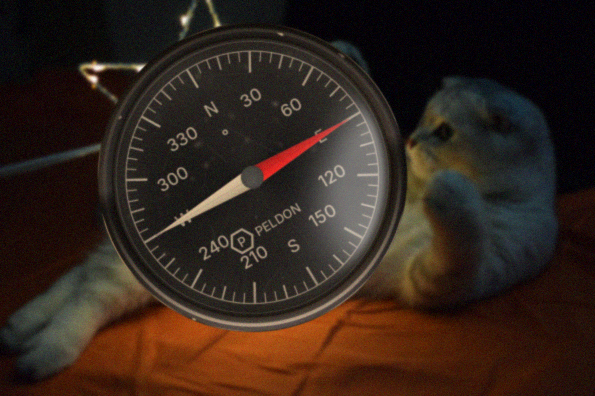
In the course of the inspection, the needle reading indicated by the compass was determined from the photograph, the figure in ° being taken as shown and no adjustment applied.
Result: 90 °
